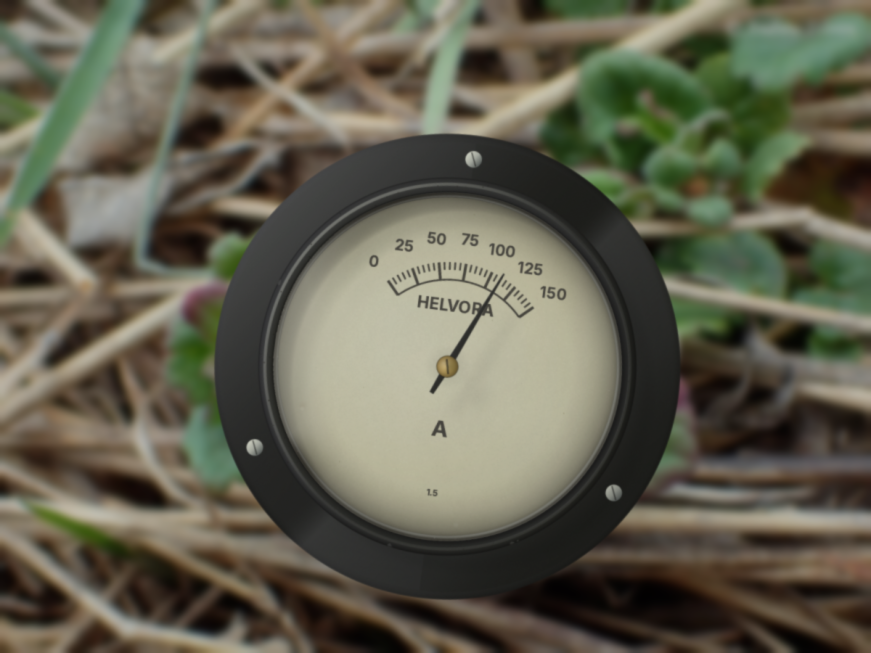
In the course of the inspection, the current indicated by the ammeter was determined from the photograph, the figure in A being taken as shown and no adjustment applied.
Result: 110 A
